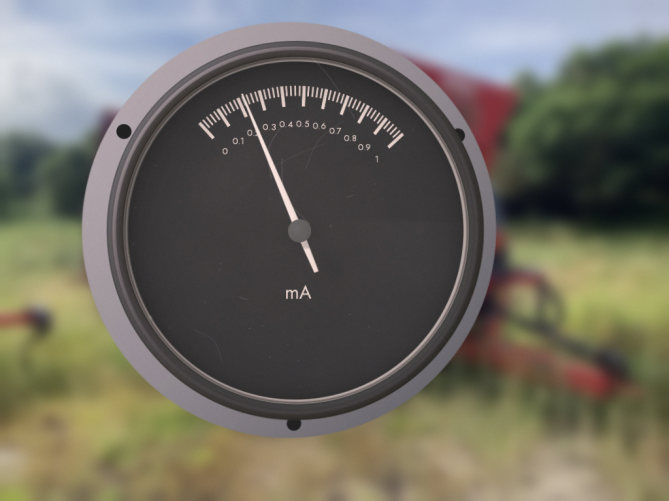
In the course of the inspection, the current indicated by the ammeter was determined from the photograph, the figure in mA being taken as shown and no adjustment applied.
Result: 0.22 mA
